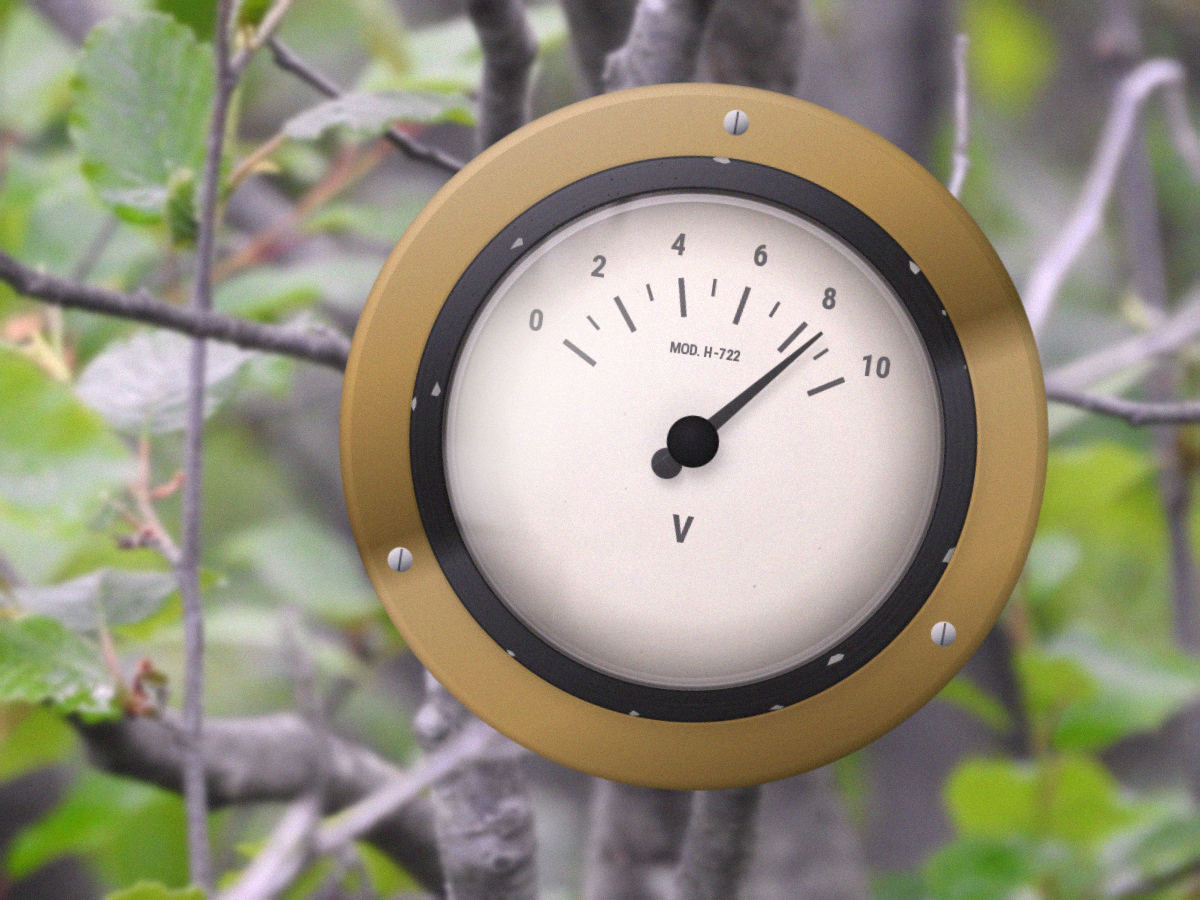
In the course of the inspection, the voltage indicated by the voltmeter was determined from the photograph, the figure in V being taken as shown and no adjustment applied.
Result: 8.5 V
